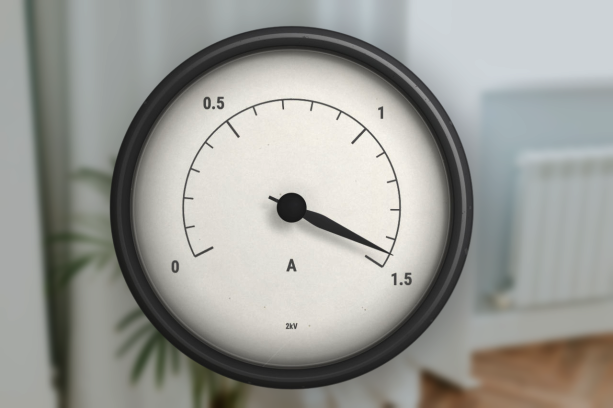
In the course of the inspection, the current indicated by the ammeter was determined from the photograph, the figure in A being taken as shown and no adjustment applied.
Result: 1.45 A
